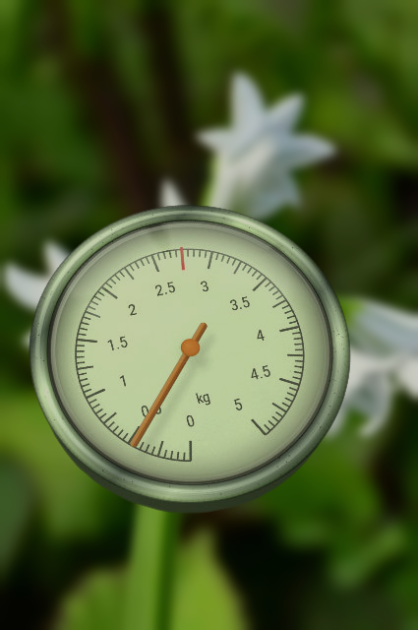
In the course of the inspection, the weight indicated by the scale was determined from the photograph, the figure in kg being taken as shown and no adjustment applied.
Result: 0.45 kg
